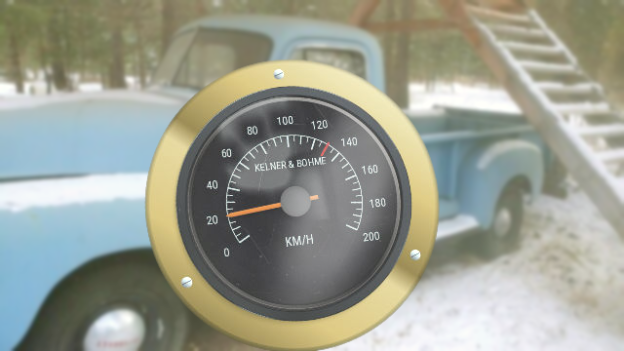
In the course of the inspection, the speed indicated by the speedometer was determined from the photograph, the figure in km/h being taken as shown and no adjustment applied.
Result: 20 km/h
